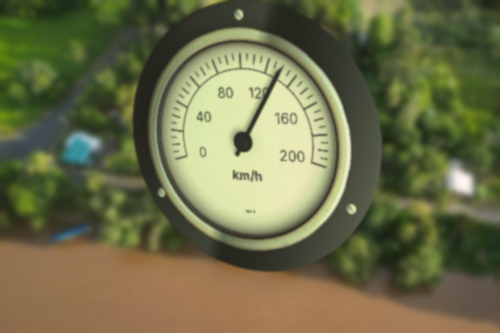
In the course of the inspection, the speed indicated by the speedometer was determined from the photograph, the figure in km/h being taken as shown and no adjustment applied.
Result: 130 km/h
